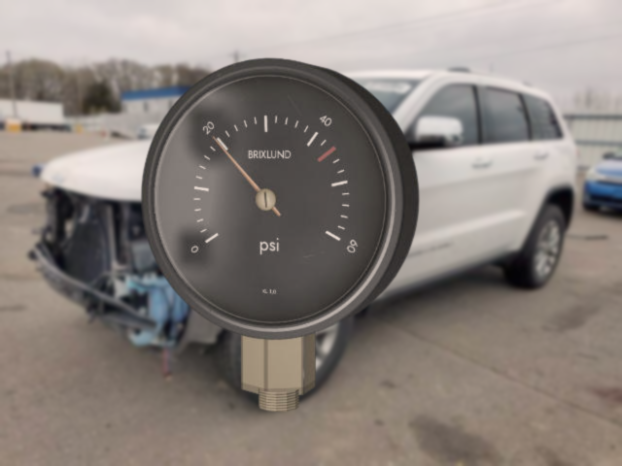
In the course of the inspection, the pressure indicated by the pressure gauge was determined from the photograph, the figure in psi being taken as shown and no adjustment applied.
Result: 20 psi
